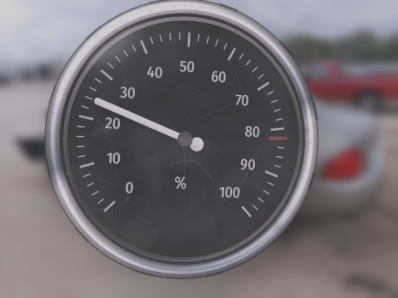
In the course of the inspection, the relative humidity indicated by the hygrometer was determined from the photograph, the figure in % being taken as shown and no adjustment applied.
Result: 24 %
